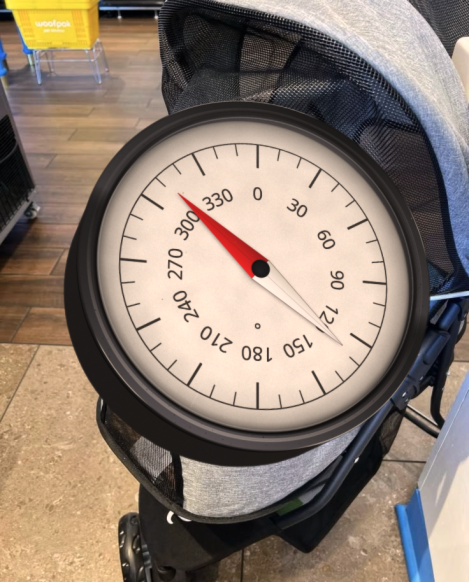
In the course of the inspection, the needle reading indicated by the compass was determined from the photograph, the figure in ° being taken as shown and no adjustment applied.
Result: 310 °
